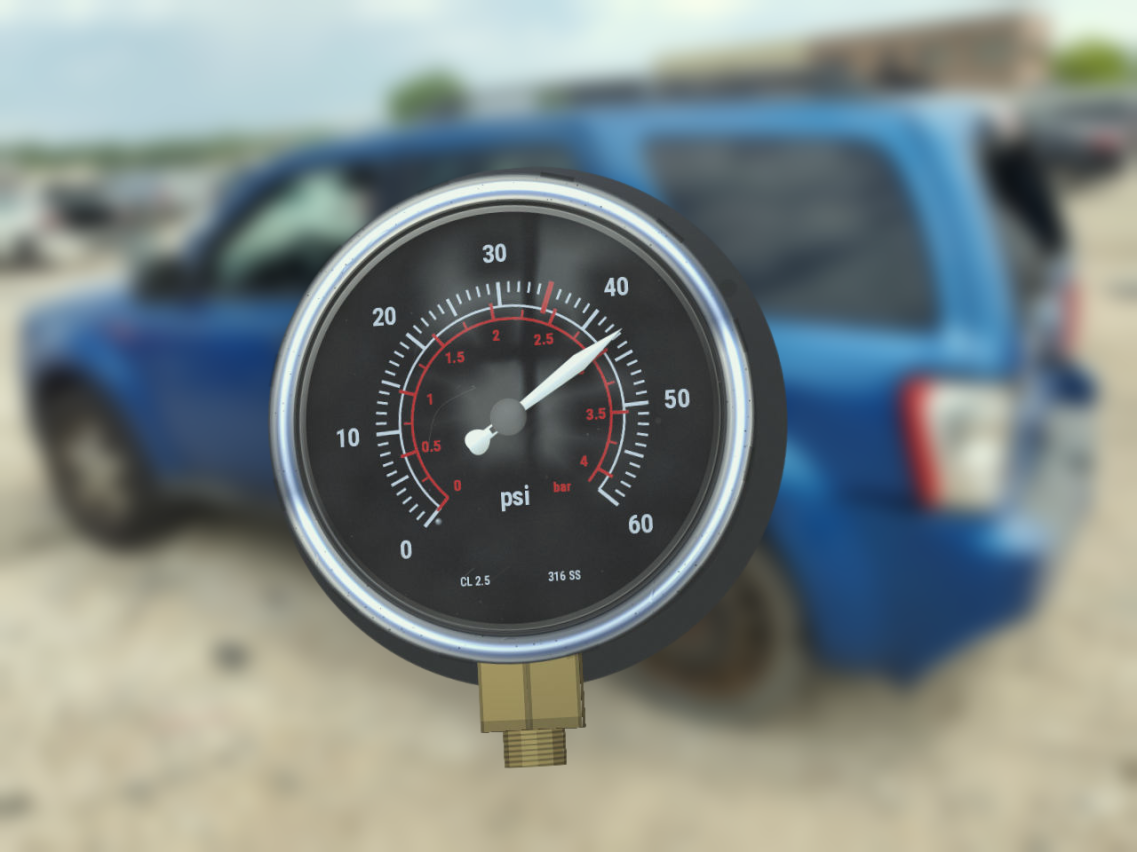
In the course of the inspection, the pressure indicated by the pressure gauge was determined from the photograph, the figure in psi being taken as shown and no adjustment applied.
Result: 43 psi
